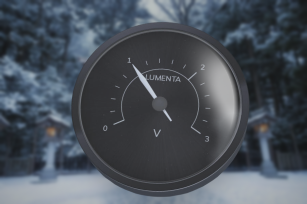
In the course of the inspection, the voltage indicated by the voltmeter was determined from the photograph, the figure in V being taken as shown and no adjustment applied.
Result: 1 V
